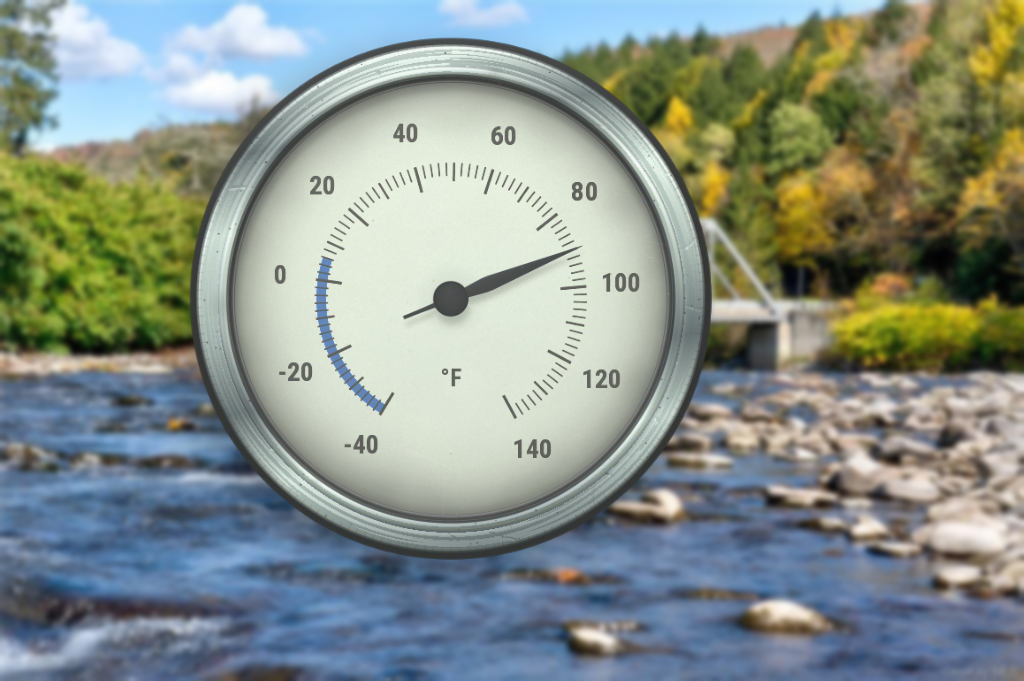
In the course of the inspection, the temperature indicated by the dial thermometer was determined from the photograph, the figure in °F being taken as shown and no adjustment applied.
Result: 90 °F
